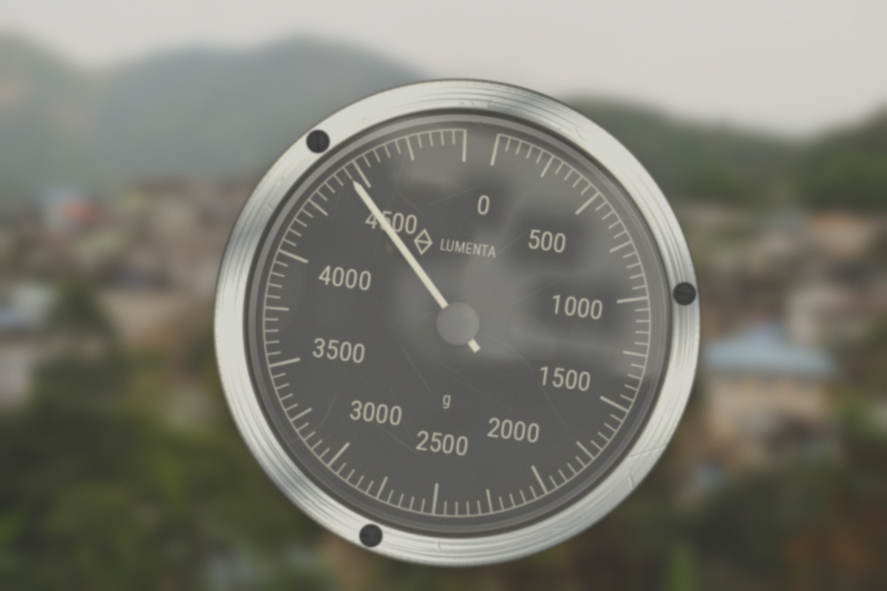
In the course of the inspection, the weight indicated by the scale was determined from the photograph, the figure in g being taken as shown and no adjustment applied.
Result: 4450 g
